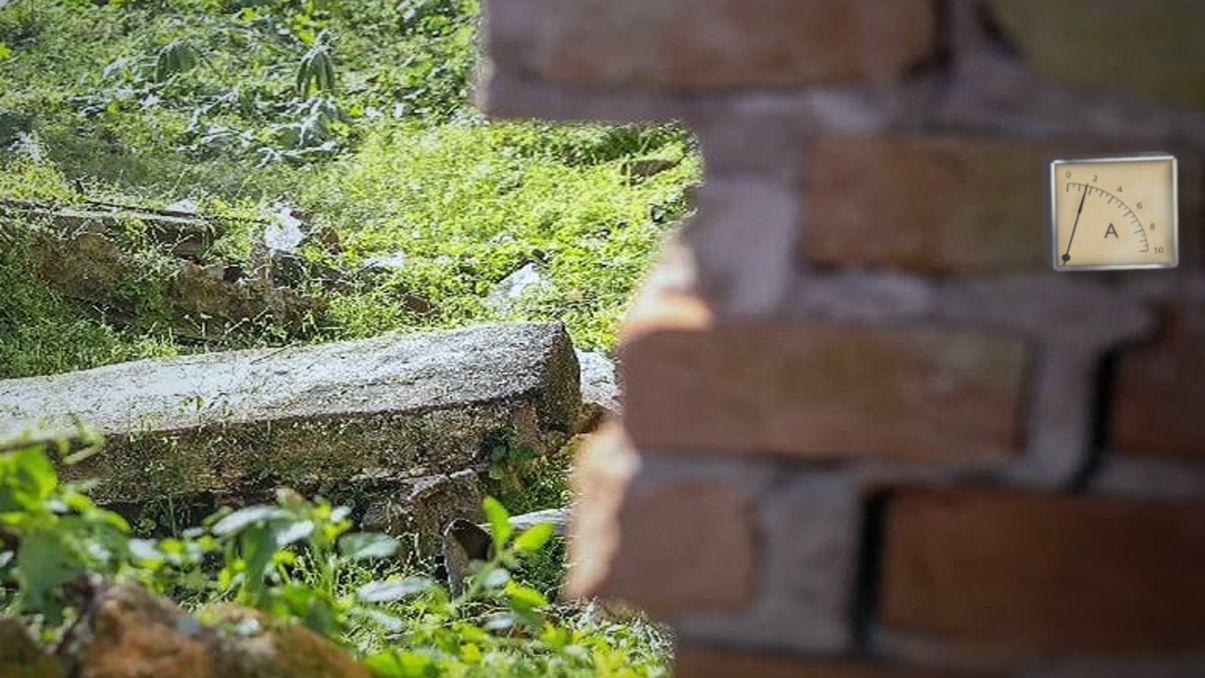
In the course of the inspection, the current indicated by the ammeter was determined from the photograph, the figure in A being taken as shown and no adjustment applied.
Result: 1.5 A
